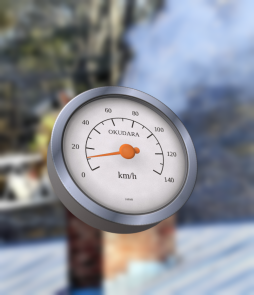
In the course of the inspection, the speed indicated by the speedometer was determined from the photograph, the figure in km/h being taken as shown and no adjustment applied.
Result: 10 km/h
